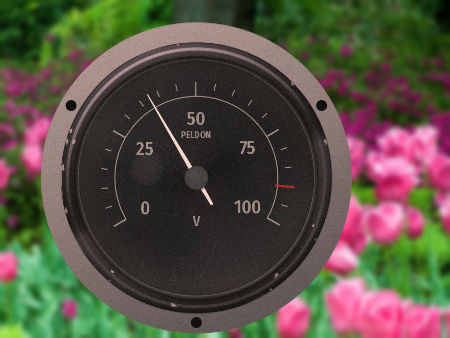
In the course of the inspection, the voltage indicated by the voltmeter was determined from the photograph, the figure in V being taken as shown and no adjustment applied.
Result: 37.5 V
